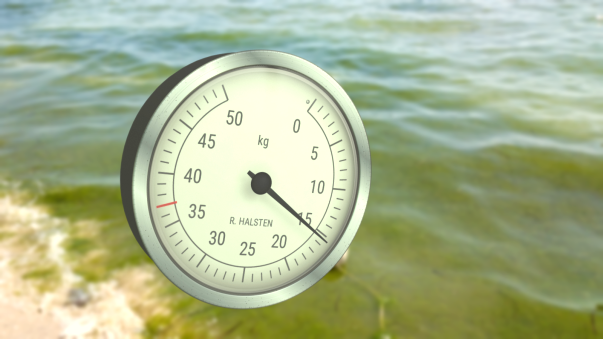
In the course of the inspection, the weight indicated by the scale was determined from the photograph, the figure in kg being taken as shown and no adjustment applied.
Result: 15.5 kg
